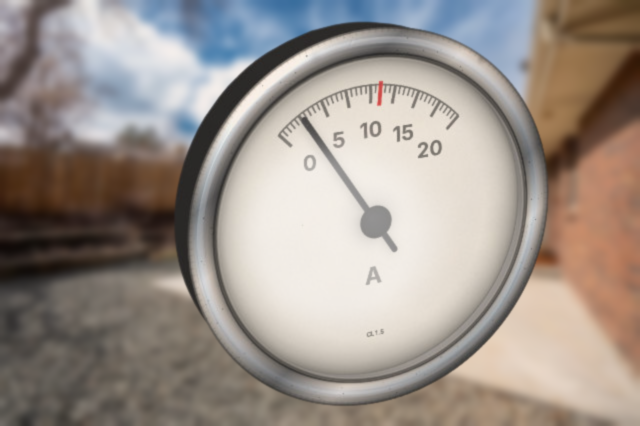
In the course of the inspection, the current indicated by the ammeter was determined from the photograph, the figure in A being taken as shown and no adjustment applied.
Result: 2.5 A
